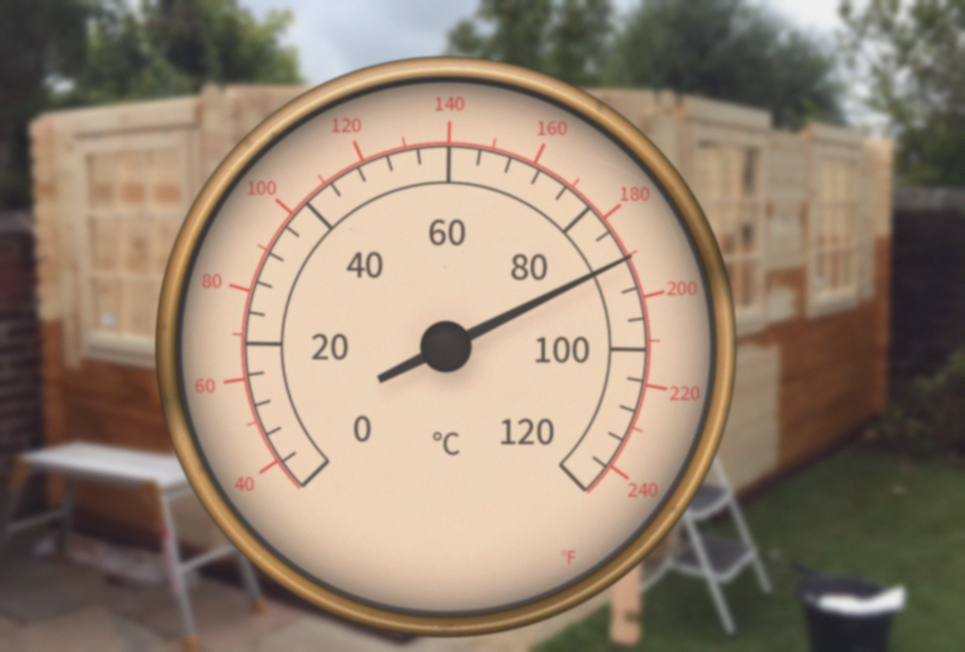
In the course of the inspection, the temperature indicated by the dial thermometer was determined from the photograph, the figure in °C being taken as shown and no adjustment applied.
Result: 88 °C
